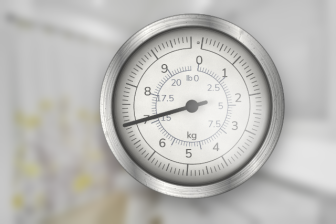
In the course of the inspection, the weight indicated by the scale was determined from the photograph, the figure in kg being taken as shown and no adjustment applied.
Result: 7 kg
